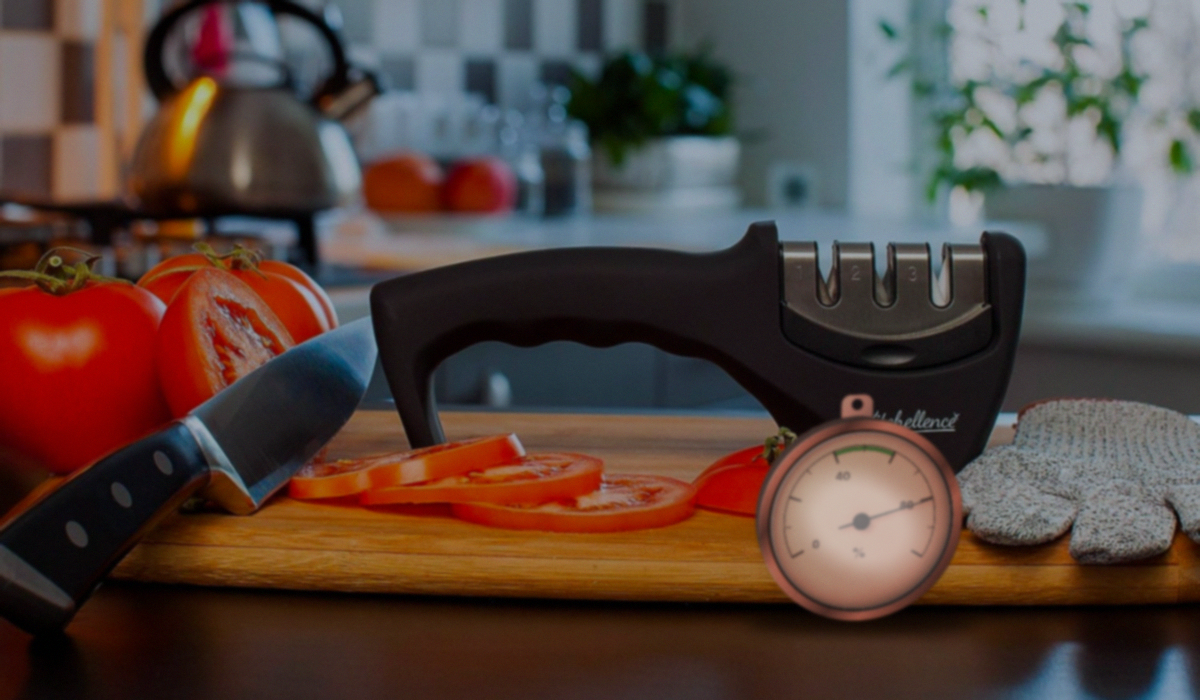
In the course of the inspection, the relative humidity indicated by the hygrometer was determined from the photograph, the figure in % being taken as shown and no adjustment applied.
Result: 80 %
